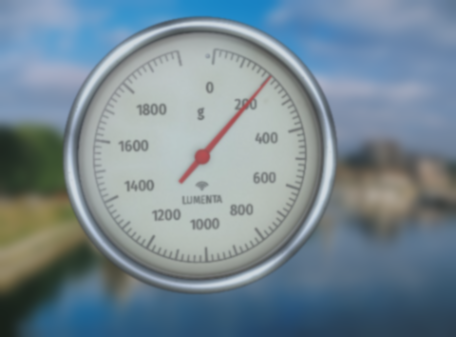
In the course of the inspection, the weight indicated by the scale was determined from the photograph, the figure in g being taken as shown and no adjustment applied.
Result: 200 g
